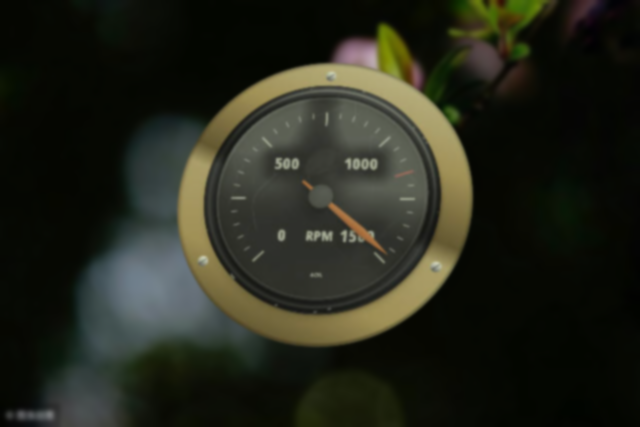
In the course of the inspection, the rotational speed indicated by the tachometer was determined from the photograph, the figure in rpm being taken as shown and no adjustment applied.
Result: 1475 rpm
